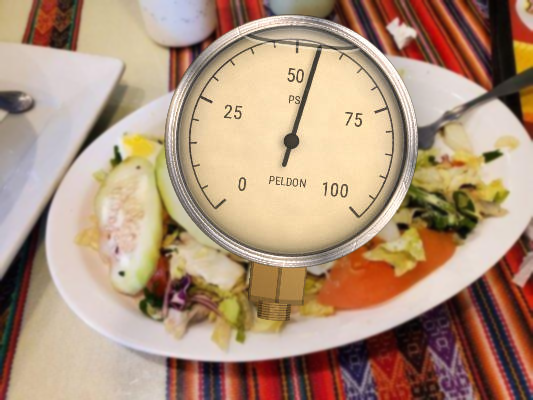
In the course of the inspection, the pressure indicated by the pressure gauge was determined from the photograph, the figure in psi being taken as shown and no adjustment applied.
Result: 55 psi
